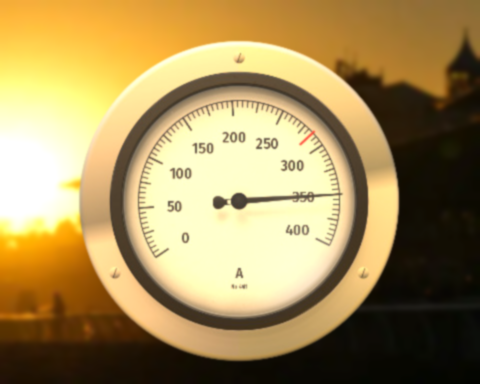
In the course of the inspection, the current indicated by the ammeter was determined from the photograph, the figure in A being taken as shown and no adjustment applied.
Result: 350 A
